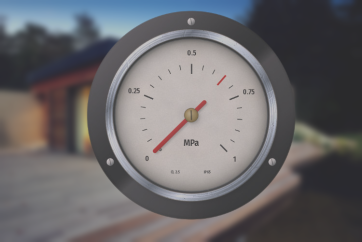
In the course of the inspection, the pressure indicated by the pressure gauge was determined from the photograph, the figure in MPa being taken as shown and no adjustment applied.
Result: 0 MPa
